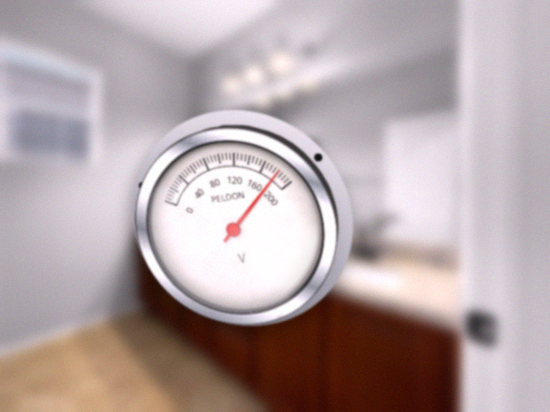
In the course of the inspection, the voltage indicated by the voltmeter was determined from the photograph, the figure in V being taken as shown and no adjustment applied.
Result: 180 V
